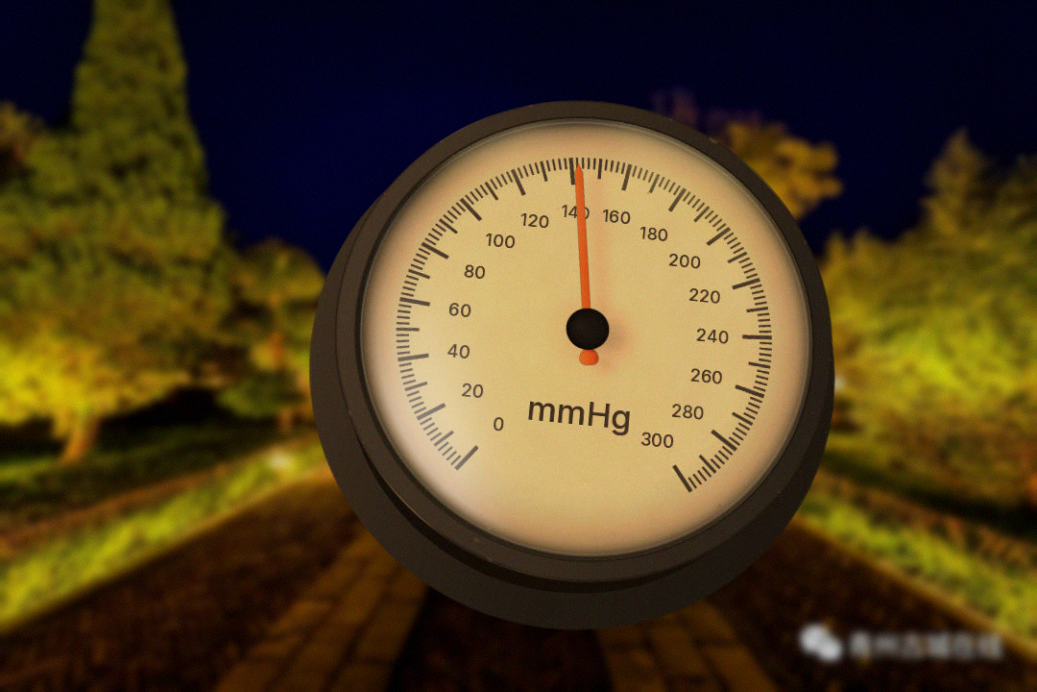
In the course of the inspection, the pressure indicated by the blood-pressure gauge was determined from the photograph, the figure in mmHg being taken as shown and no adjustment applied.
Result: 142 mmHg
